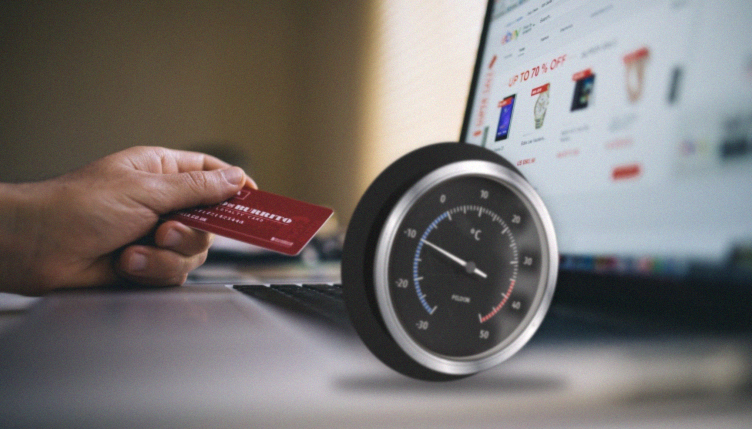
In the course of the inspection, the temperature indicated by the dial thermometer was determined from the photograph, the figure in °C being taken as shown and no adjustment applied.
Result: -10 °C
